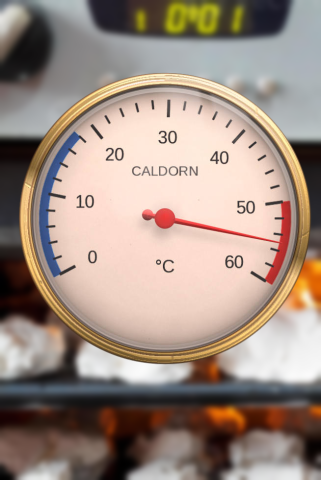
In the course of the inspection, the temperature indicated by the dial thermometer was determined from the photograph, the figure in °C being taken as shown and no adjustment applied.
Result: 55 °C
